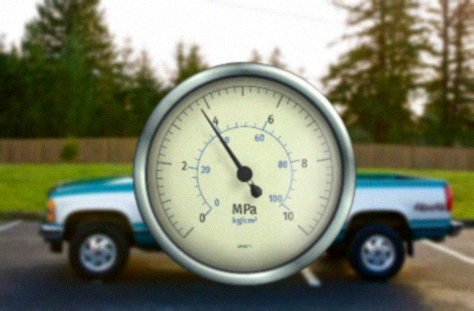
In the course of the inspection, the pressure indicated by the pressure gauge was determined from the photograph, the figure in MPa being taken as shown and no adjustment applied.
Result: 3.8 MPa
